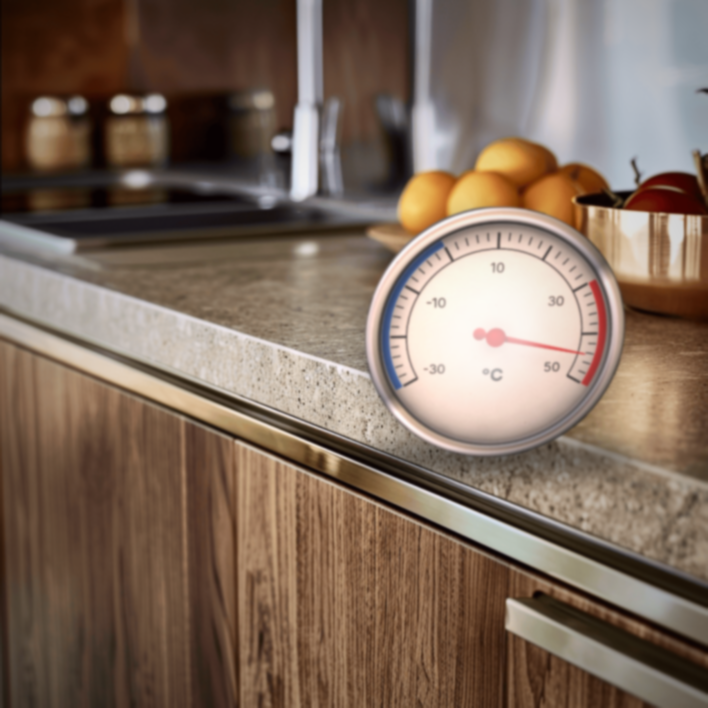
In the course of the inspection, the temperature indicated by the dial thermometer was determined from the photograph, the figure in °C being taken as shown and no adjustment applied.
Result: 44 °C
